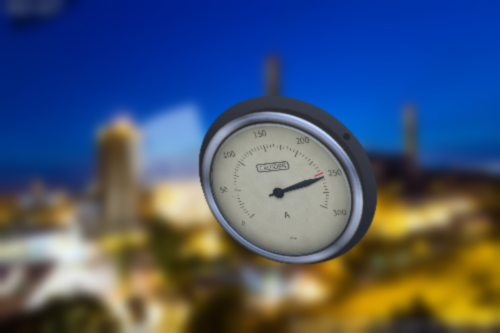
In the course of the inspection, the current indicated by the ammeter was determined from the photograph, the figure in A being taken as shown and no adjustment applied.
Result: 250 A
